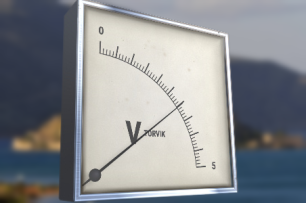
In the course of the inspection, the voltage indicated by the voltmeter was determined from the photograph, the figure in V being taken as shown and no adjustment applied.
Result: 3 V
